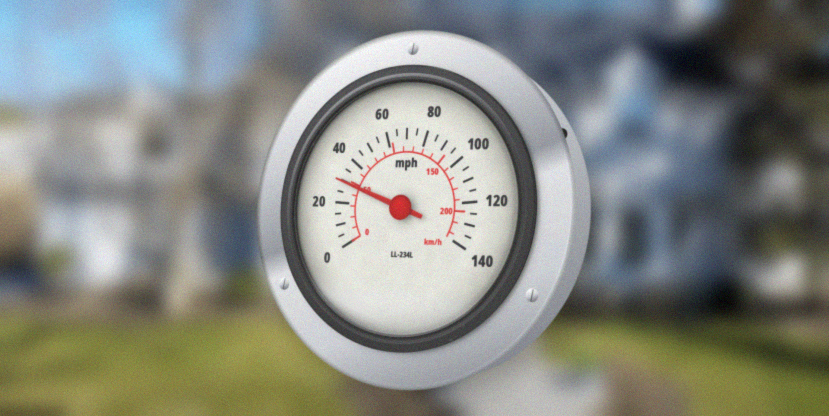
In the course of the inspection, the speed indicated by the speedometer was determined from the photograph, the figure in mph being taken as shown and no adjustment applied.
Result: 30 mph
